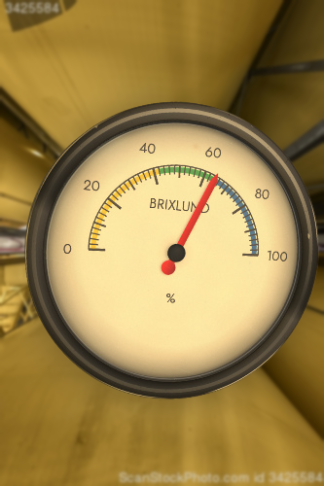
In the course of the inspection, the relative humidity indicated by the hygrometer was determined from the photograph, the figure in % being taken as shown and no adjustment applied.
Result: 64 %
